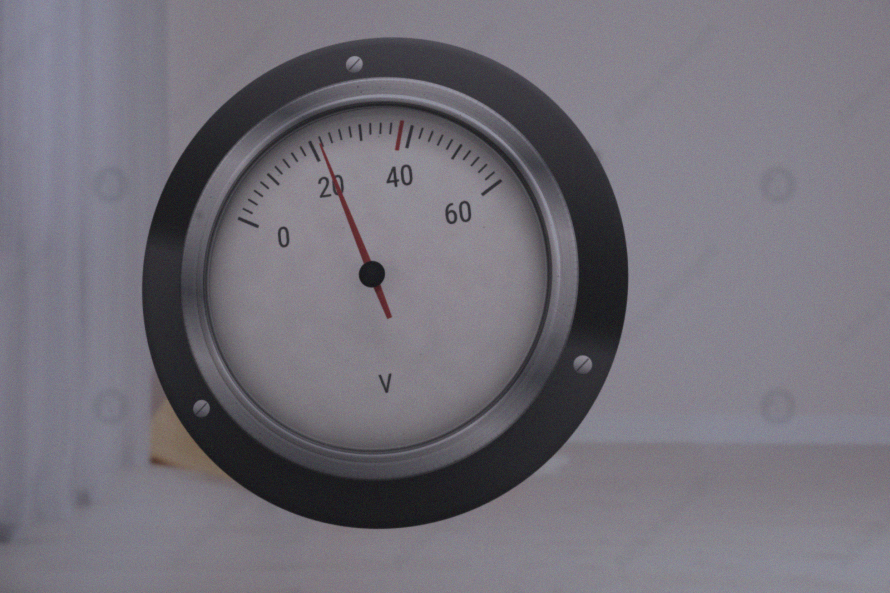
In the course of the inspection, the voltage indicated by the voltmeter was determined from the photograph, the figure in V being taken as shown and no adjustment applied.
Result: 22 V
